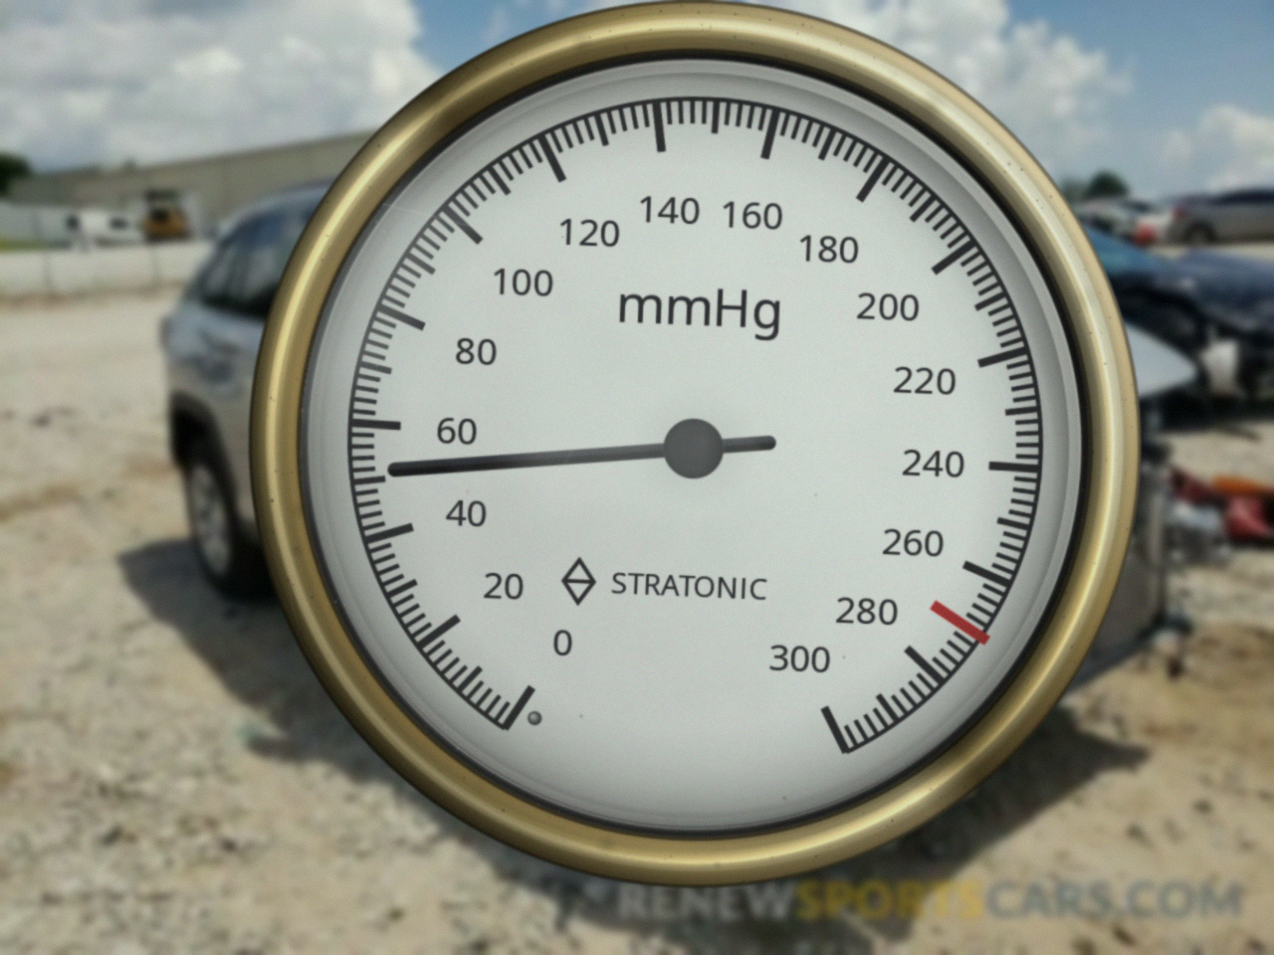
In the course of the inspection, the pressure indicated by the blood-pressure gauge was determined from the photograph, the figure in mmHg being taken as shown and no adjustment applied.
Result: 52 mmHg
